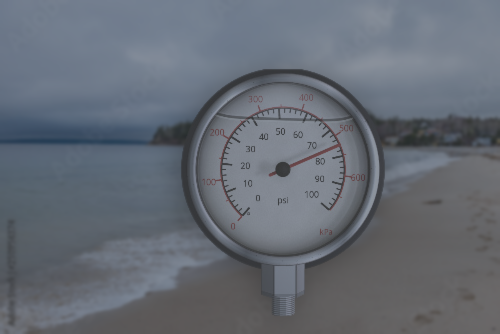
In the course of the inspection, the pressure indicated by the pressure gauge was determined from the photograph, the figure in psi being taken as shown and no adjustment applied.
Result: 76 psi
